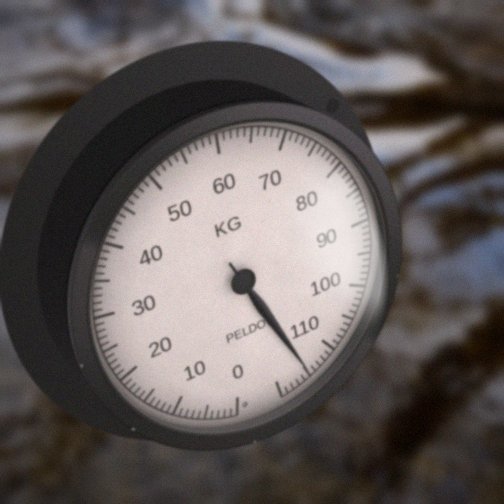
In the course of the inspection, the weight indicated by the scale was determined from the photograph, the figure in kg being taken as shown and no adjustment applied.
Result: 115 kg
